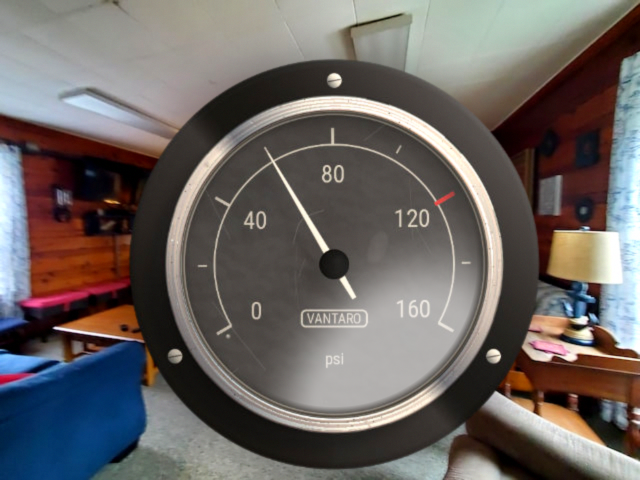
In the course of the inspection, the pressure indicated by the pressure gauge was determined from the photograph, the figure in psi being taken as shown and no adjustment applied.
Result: 60 psi
